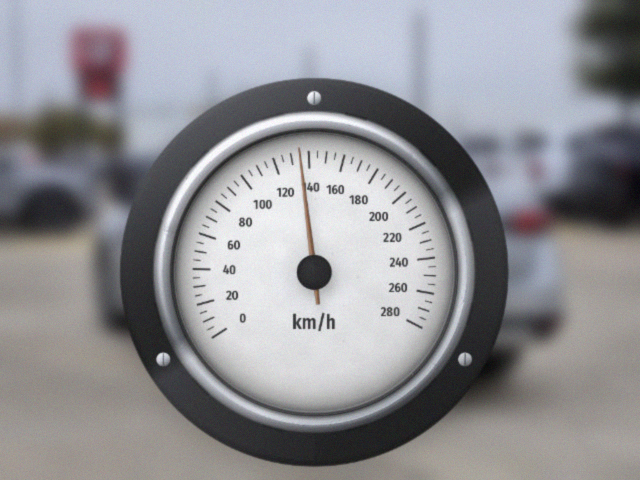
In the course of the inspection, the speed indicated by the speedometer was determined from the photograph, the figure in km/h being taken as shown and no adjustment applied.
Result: 135 km/h
